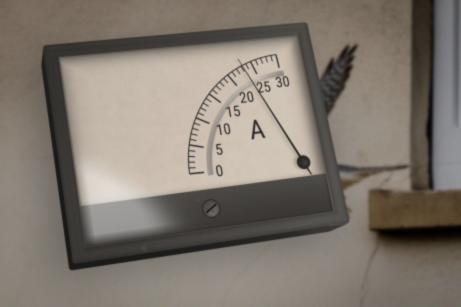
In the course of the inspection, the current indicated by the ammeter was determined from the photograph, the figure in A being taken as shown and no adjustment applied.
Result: 23 A
